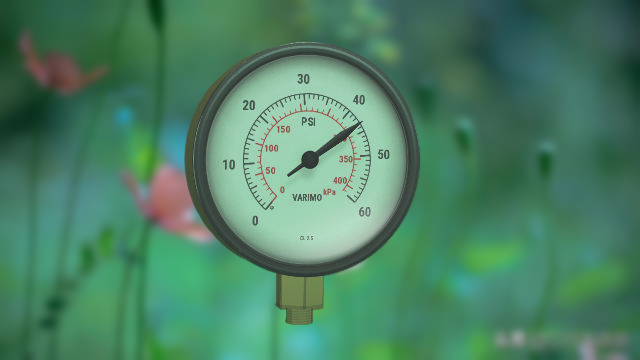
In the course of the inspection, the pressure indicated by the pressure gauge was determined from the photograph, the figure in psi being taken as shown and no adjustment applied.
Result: 43 psi
